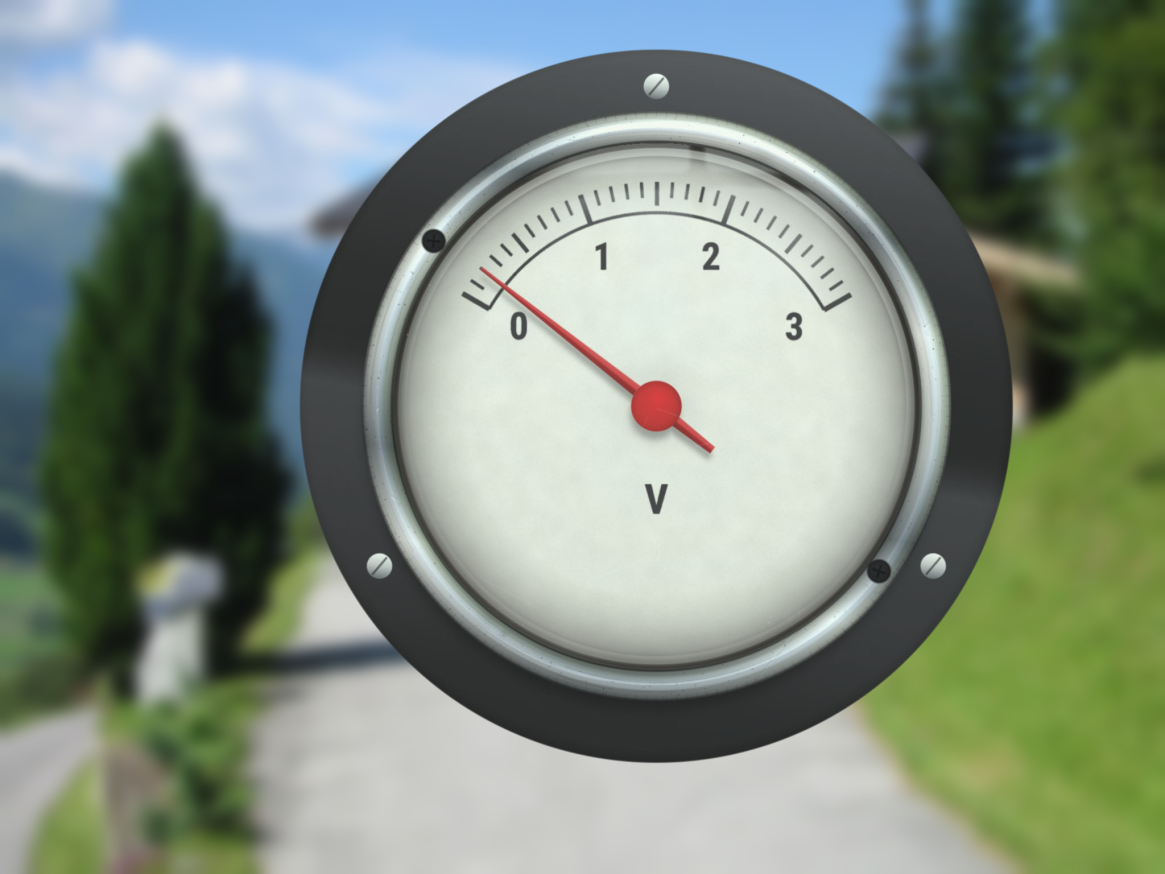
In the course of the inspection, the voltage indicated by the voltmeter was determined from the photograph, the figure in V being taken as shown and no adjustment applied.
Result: 0.2 V
